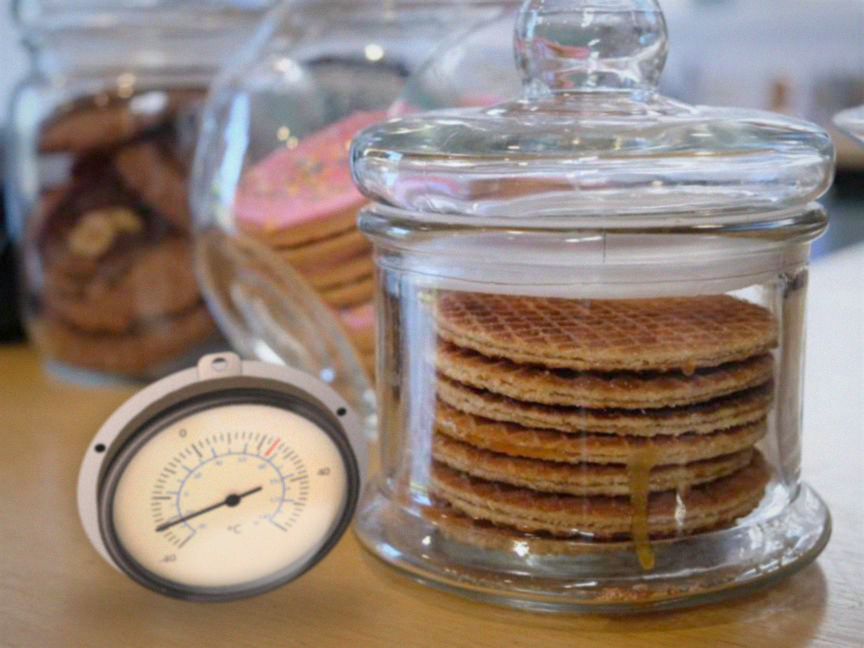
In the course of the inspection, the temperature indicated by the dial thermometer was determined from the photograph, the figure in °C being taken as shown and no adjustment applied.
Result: -30 °C
